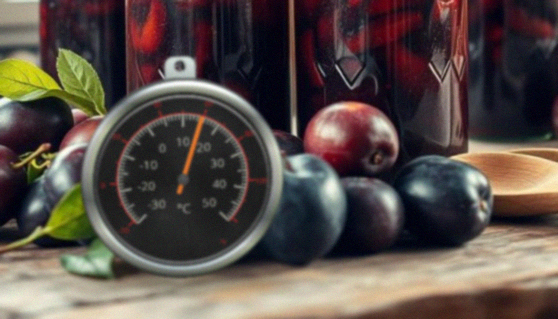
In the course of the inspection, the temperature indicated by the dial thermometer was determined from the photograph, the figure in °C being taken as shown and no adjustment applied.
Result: 15 °C
